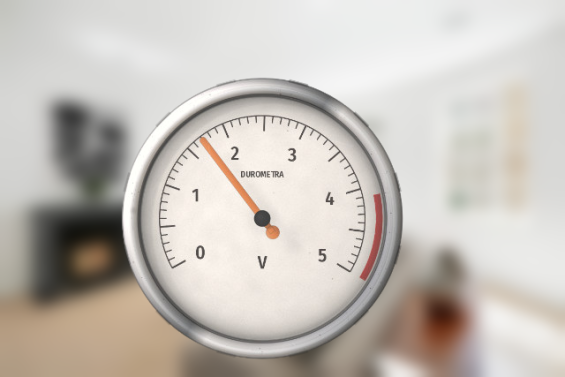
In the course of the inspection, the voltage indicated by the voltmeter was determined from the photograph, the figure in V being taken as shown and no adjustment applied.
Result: 1.7 V
